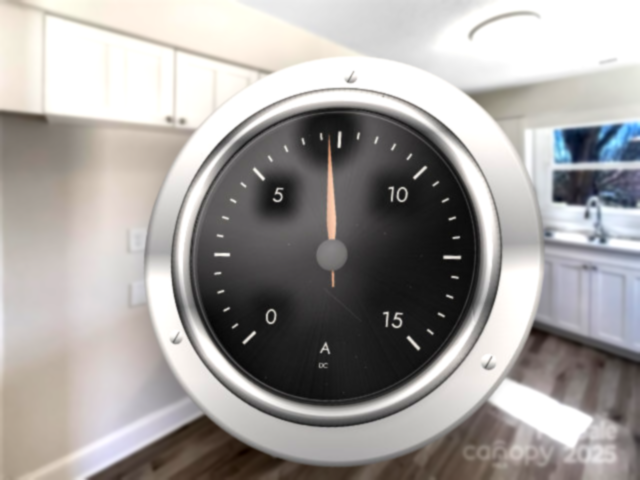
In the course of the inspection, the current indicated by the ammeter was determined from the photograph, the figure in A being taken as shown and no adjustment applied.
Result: 7.25 A
